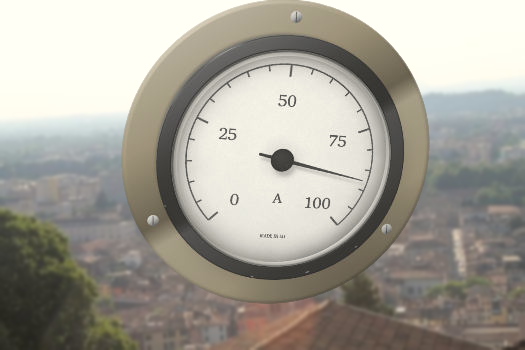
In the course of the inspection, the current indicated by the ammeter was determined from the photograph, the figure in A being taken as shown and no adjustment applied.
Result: 87.5 A
